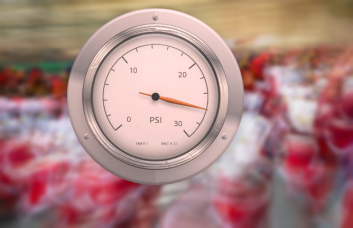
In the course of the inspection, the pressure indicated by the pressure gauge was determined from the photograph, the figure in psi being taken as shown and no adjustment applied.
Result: 26 psi
